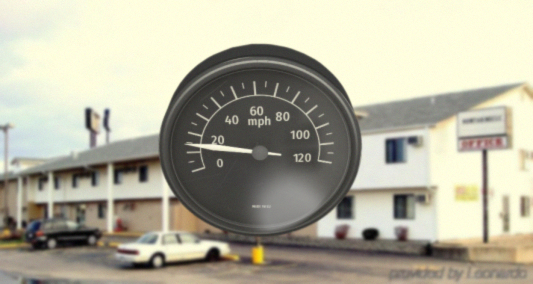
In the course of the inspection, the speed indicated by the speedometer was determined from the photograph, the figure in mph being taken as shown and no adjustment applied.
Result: 15 mph
